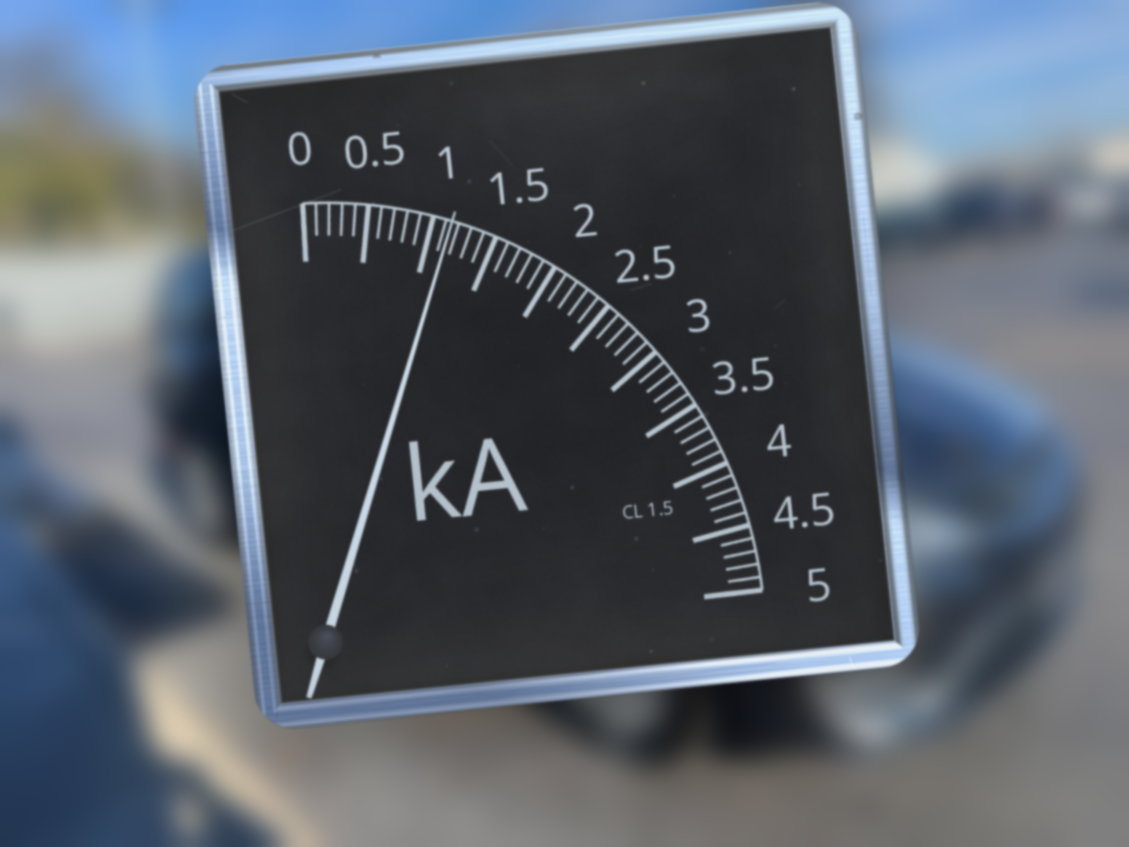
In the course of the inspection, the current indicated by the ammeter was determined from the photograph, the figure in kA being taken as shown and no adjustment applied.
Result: 1.15 kA
